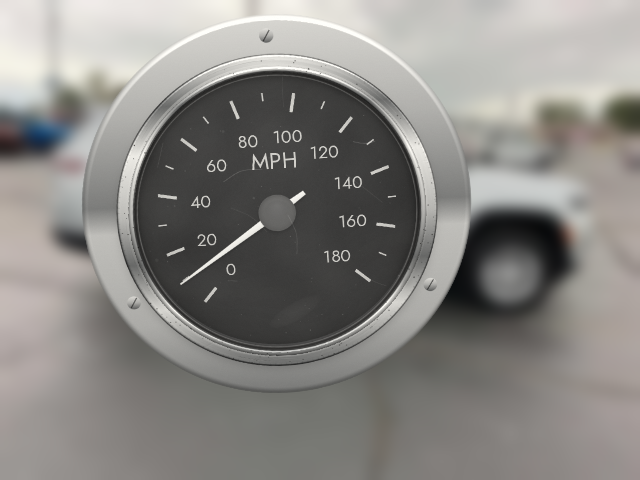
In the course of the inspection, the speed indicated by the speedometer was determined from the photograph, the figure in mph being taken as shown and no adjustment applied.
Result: 10 mph
